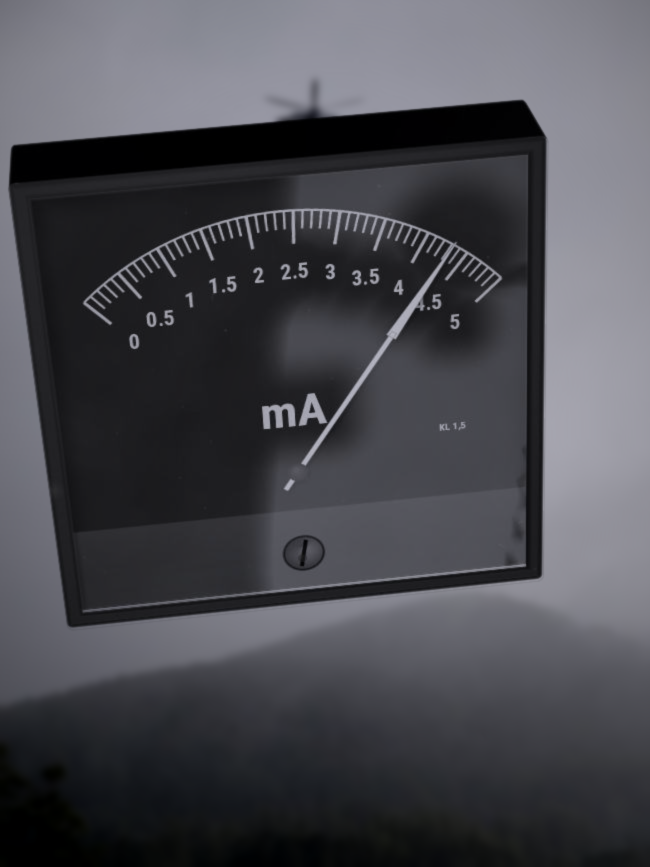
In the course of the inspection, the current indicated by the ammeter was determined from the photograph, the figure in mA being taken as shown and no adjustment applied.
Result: 4.3 mA
